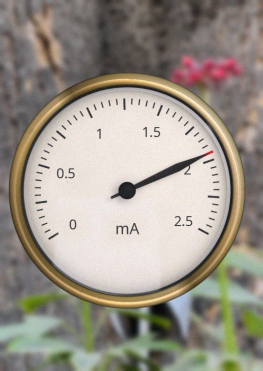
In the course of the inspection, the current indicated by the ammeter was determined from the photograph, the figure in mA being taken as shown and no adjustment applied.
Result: 1.95 mA
